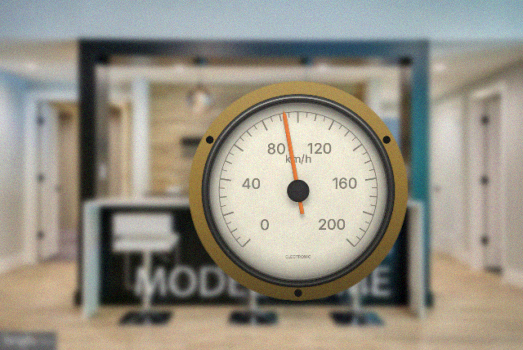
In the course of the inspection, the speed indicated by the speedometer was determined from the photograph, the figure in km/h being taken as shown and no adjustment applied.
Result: 92.5 km/h
